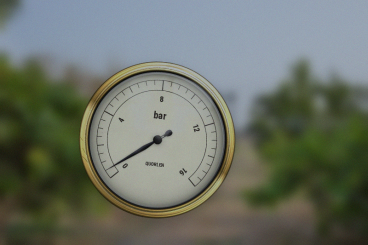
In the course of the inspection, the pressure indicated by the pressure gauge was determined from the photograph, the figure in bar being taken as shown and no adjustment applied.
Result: 0.5 bar
